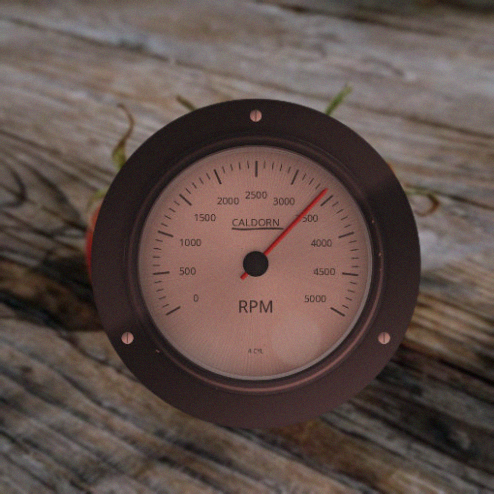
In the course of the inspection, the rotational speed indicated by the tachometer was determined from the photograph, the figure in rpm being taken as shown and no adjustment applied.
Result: 3400 rpm
